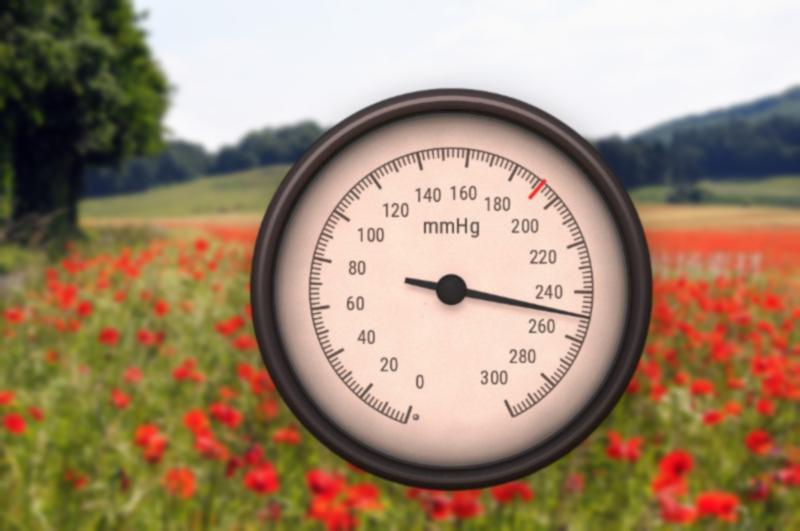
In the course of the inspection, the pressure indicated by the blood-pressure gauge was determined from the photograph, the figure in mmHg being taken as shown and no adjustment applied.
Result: 250 mmHg
